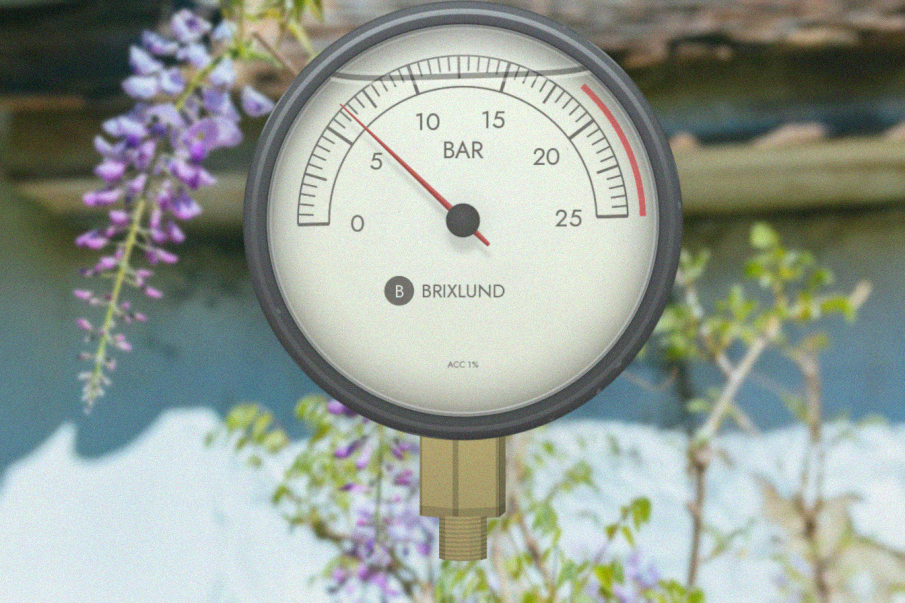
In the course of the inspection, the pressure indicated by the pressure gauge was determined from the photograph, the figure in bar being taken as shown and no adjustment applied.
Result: 6.25 bar
